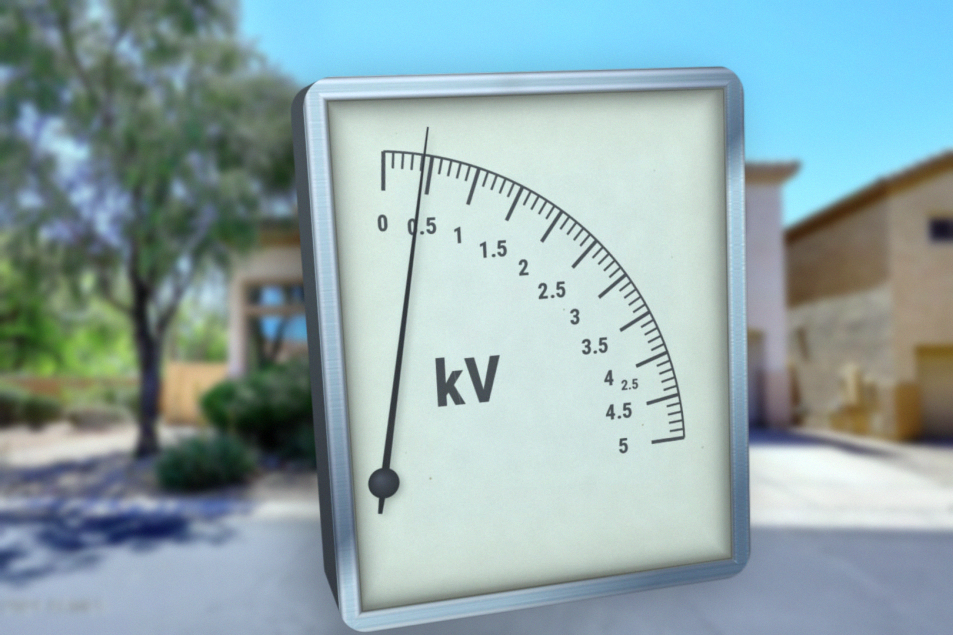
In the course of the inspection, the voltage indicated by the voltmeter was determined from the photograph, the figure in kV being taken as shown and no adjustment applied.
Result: 0.4 kV
